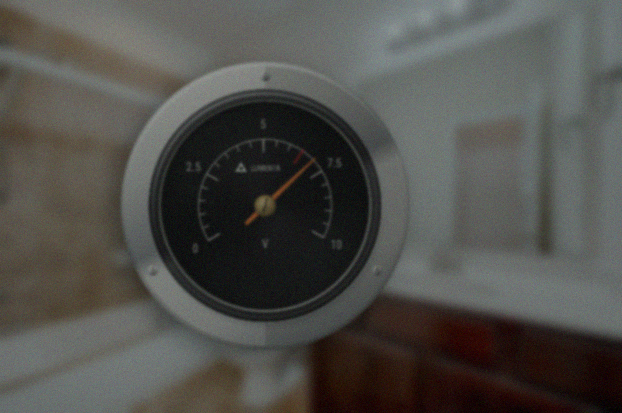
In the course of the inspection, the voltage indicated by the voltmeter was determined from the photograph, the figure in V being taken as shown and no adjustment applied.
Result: 7 V
